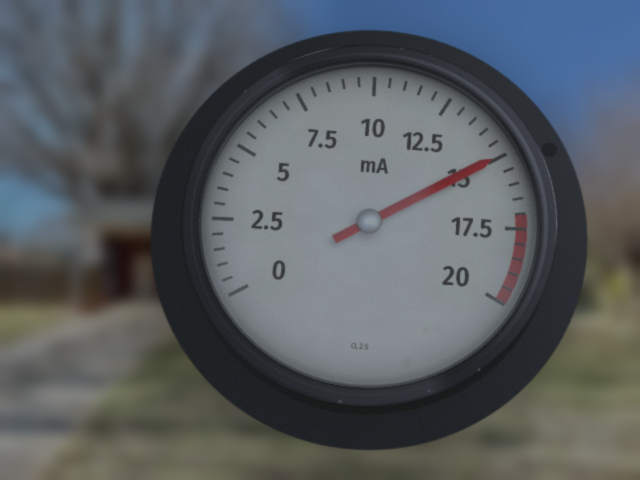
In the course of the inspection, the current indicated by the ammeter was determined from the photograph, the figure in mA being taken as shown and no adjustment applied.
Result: 15 mA
